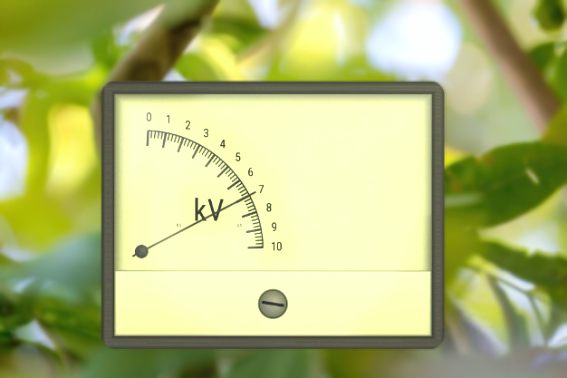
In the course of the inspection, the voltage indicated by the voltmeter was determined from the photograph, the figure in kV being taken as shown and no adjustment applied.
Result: 7 kV
